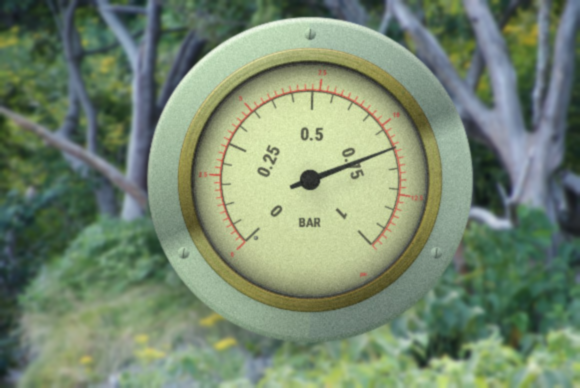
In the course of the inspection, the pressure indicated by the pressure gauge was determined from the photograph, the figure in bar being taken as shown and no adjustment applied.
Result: 0.75 bar
